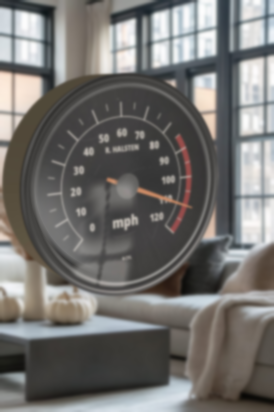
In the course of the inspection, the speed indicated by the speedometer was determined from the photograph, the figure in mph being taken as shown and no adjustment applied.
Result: 110 mph
